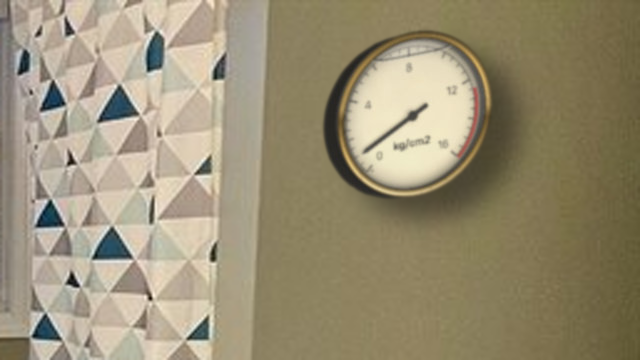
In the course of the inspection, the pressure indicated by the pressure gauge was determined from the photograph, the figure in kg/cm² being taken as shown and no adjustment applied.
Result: 1 kg/cm²
